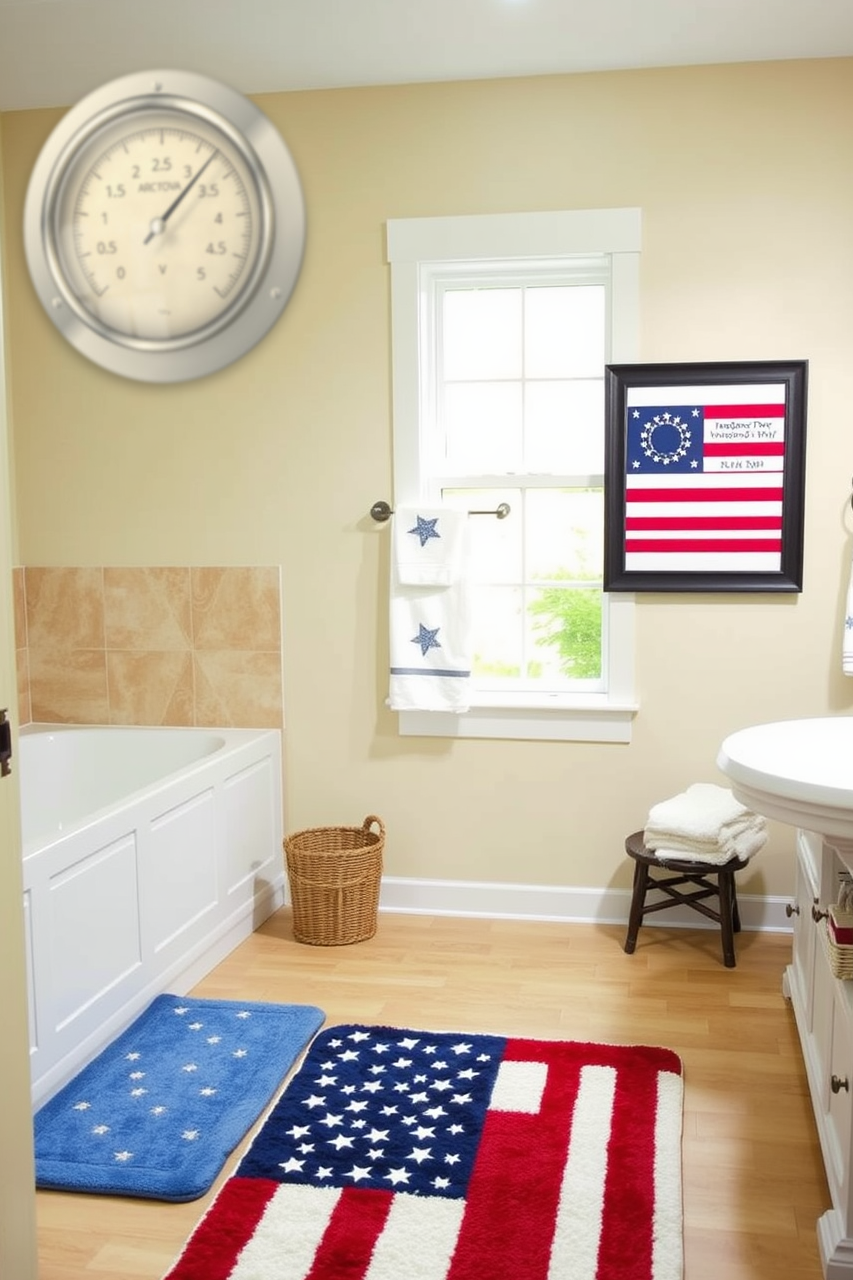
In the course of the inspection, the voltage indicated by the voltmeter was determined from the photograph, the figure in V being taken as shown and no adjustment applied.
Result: 3.25 V
